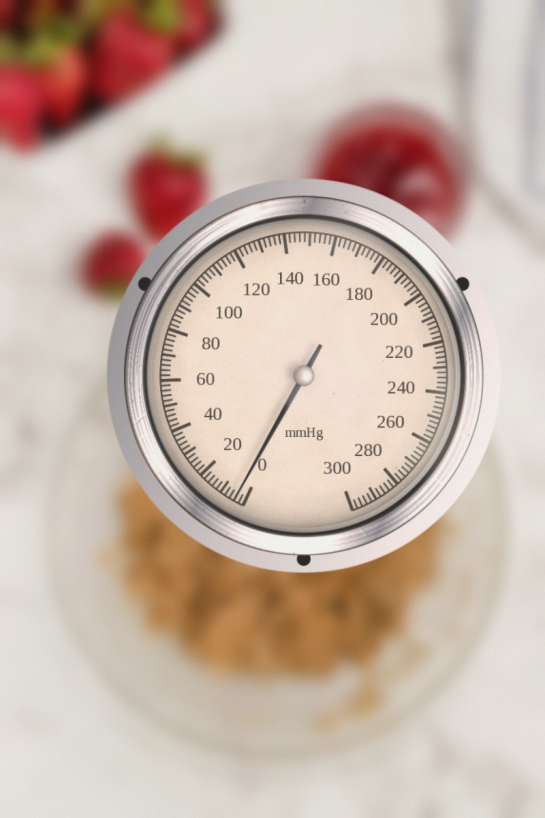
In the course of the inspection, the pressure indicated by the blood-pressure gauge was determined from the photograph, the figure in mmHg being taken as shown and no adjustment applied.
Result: 4 mmHg
